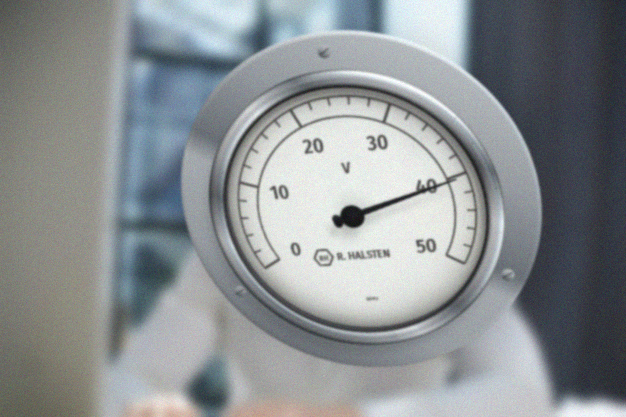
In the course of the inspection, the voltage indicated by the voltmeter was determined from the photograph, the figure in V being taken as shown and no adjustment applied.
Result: 40 V
